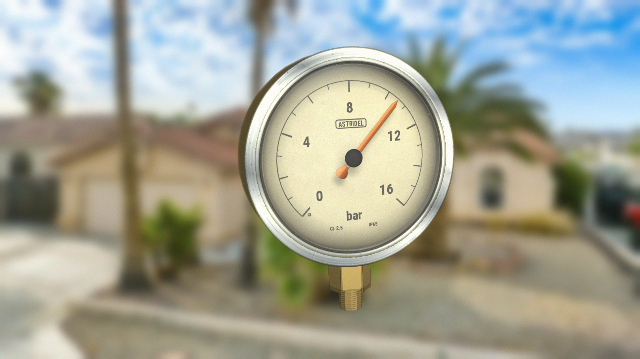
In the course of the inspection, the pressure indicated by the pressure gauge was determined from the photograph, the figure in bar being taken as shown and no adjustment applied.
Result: 10.5 bar
